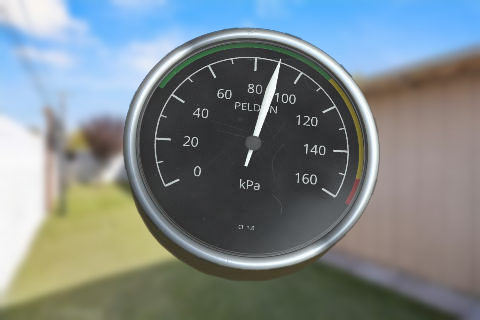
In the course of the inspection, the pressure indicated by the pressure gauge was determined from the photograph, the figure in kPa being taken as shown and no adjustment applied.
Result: 90 kPa
